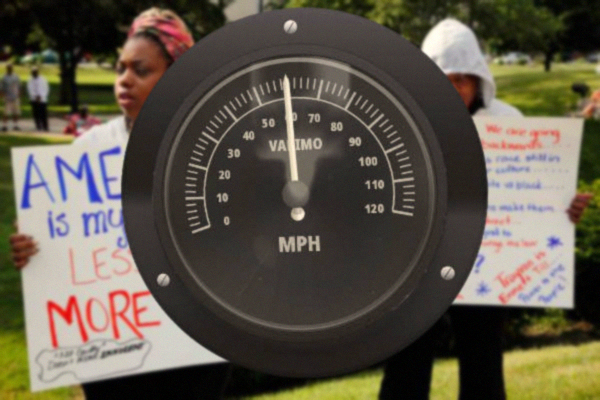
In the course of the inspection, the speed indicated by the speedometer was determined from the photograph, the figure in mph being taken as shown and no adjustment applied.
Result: 60 mph
